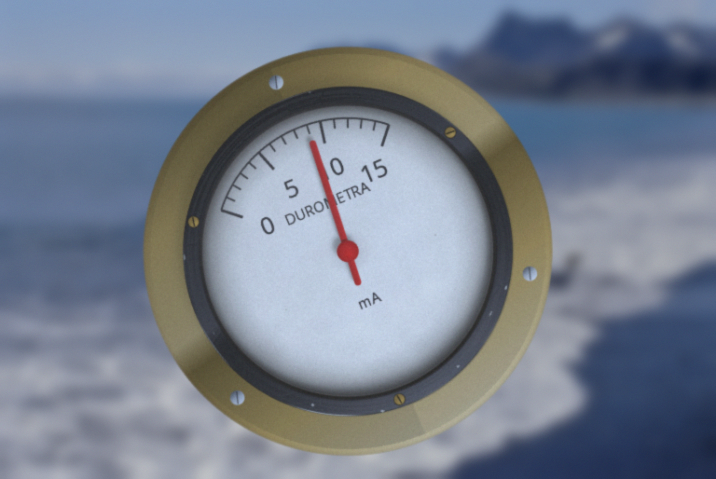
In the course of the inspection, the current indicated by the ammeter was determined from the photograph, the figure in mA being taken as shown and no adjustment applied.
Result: 9 mA
